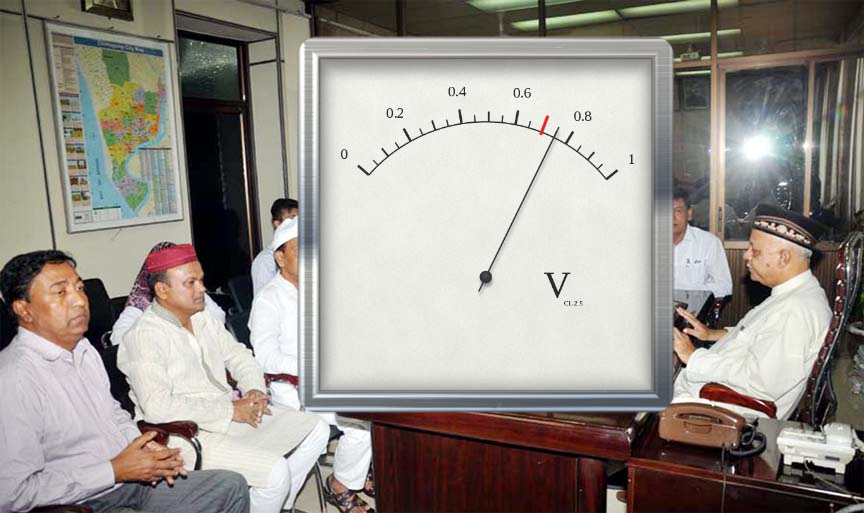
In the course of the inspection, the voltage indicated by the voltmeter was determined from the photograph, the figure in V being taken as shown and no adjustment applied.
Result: 0.75 V
